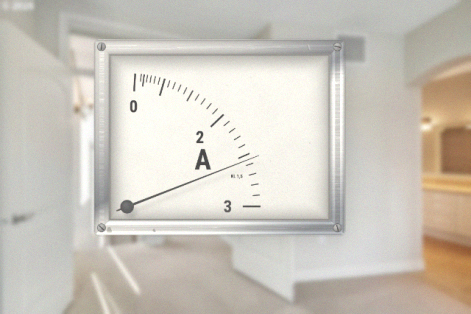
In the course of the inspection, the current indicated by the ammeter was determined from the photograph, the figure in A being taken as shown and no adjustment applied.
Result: 2.55 A
